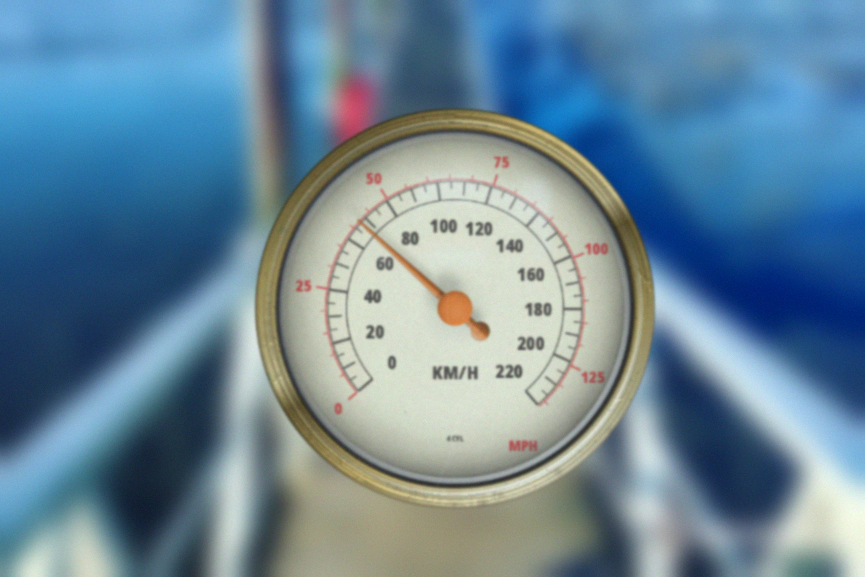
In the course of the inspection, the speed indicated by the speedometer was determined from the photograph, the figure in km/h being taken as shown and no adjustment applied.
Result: 67.5 km/h
